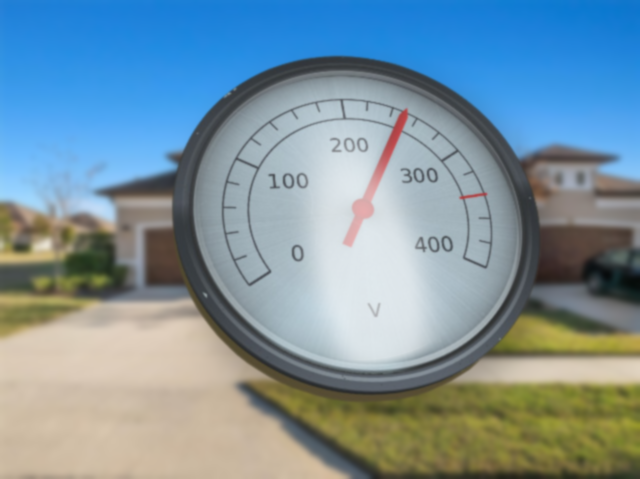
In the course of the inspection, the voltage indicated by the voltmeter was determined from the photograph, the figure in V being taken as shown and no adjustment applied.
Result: 250 V
